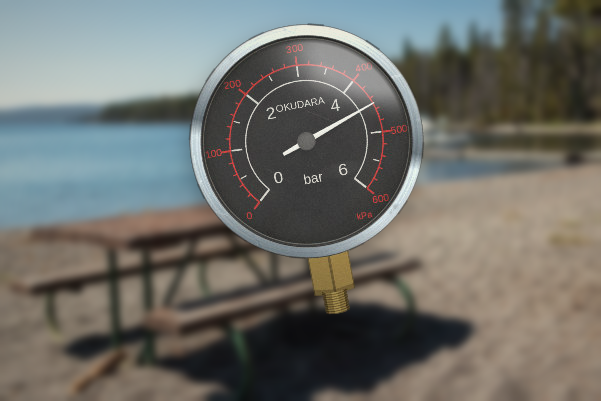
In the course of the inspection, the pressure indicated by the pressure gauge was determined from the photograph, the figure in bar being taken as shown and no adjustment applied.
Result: 4.5 bar
